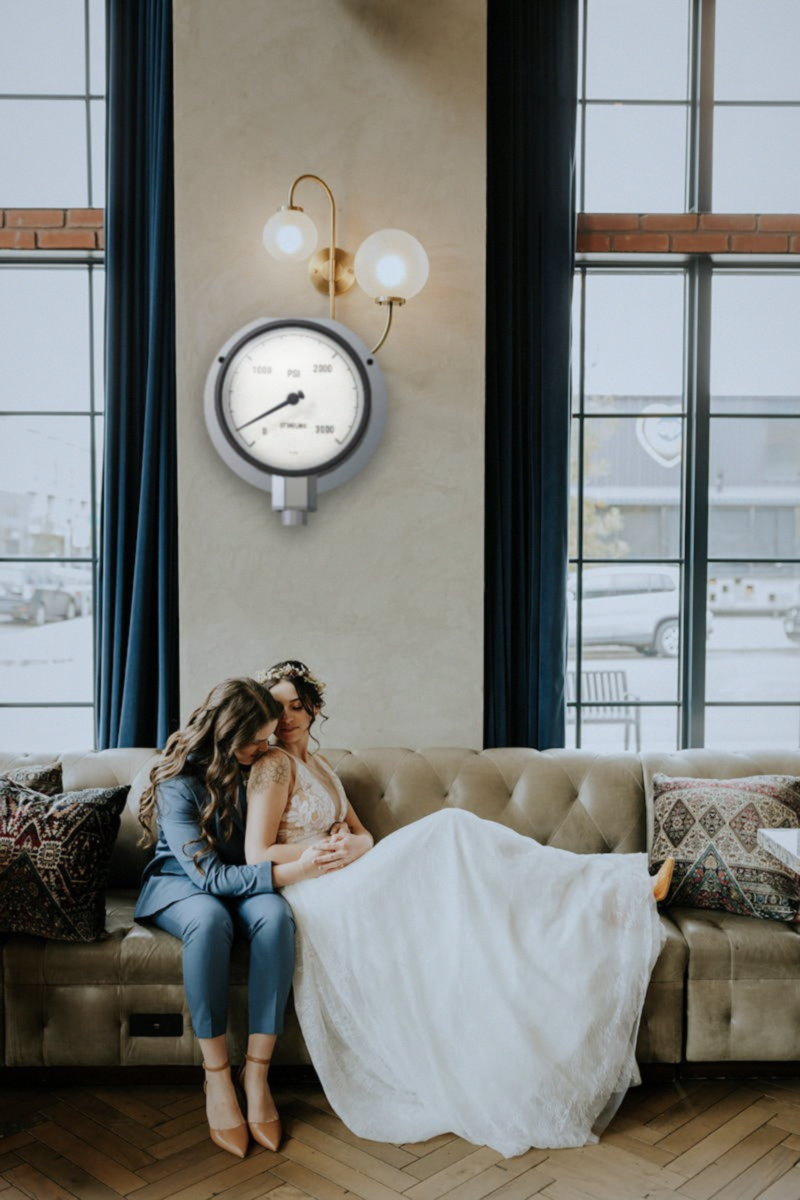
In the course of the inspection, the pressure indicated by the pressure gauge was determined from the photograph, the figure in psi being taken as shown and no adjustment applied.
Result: 200 psi
